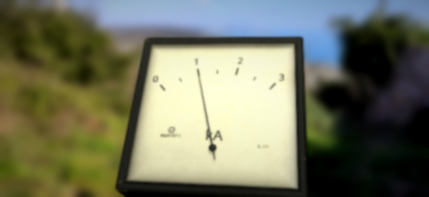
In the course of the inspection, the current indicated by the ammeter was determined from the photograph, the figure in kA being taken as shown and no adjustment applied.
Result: 1 kA
